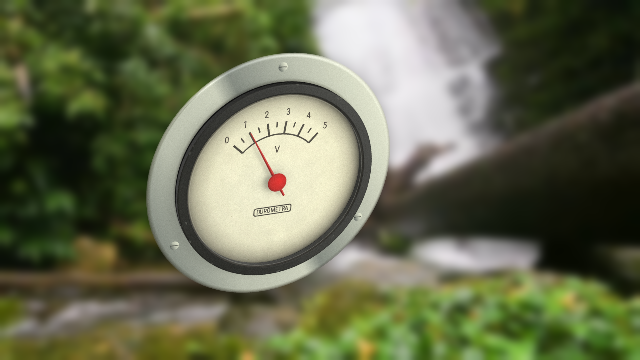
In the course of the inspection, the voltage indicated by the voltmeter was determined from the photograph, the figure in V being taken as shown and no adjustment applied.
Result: 1 V
